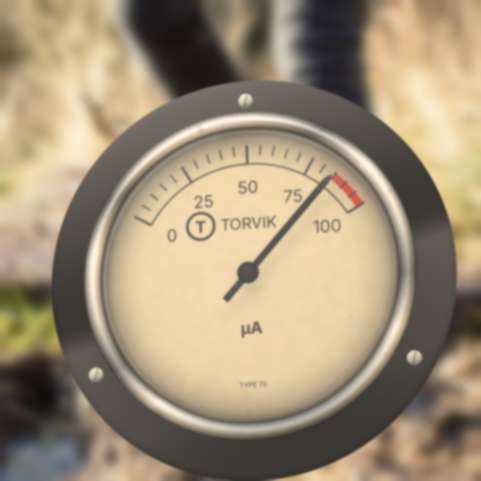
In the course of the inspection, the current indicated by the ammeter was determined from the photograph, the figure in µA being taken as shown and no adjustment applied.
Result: 85 µA
